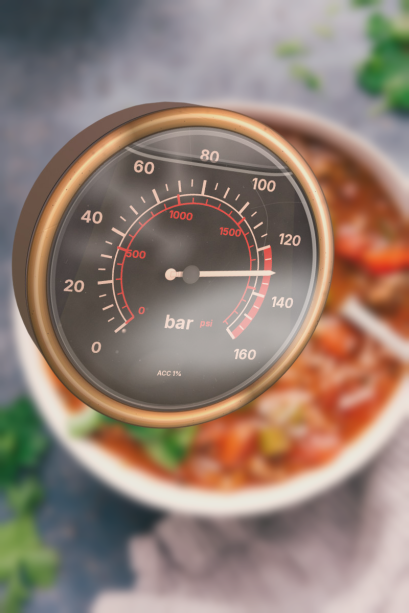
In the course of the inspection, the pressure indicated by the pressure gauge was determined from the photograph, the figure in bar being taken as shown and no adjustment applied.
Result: 130 bar
